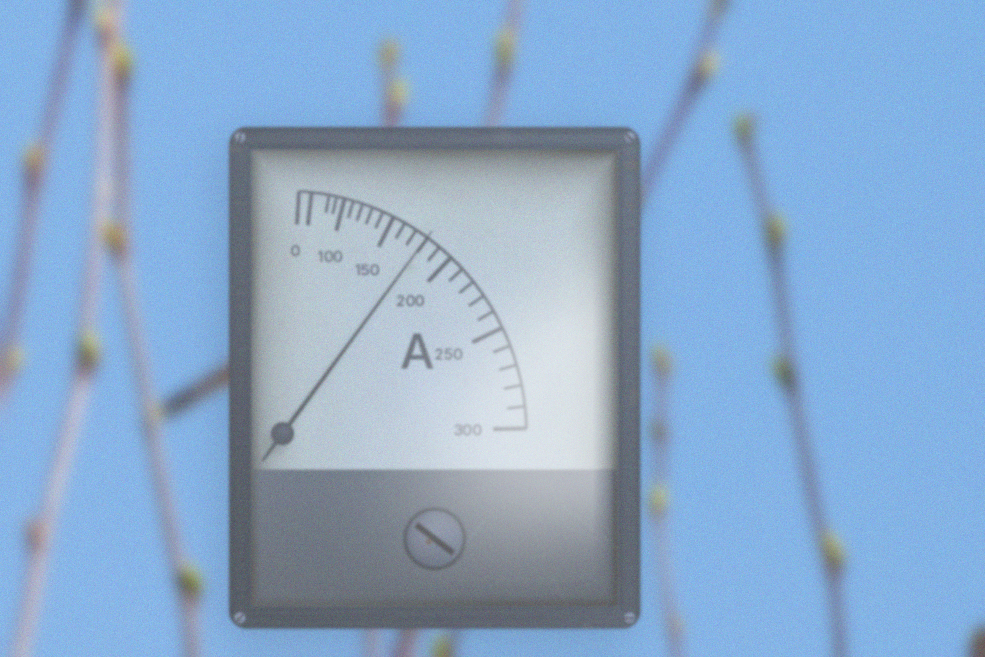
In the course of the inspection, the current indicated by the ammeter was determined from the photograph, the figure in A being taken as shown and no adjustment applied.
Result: 180 A
